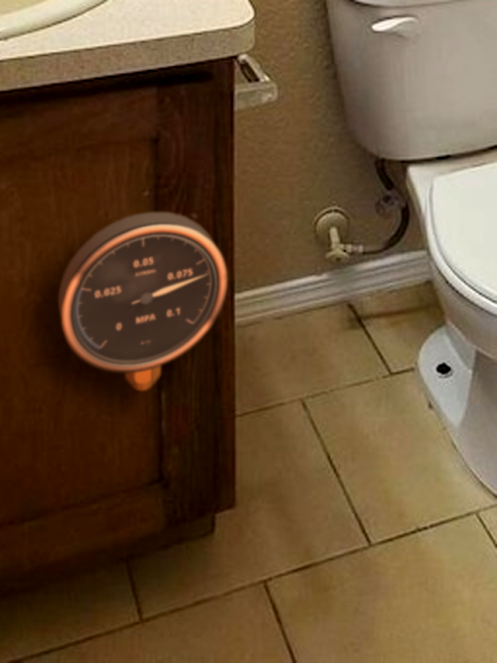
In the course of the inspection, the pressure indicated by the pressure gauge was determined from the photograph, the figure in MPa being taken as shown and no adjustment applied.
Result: 0.08 MPa
